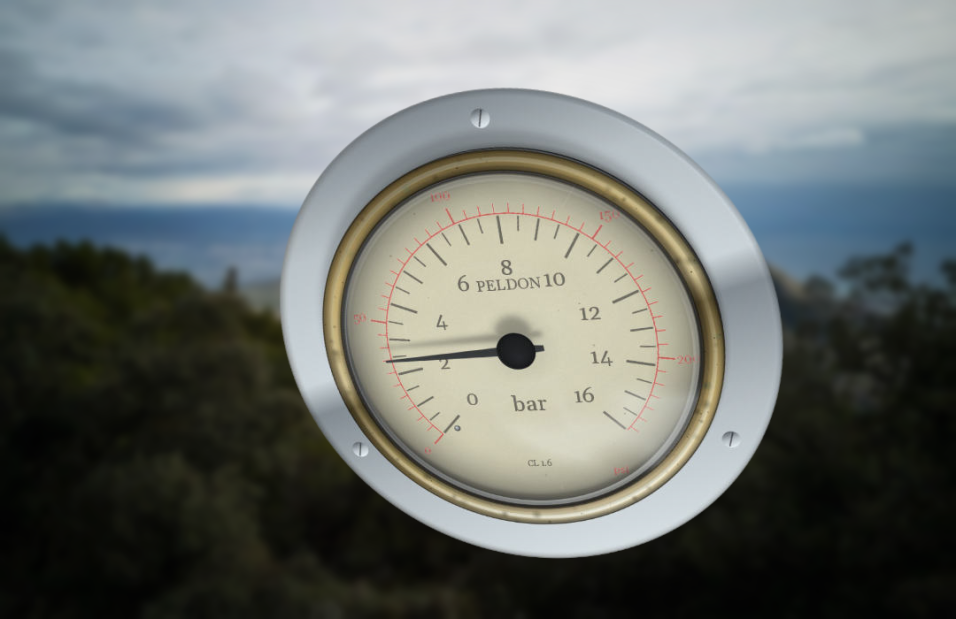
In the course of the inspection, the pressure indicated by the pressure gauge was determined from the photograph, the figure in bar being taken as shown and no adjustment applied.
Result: 2.5 bar
